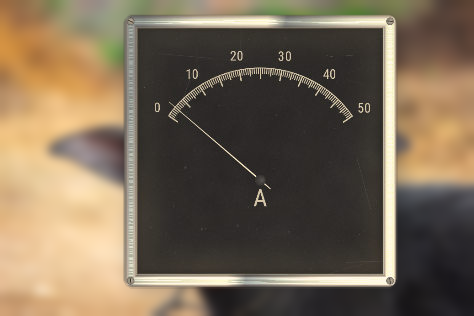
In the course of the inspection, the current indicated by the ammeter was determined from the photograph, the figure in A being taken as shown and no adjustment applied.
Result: 2.5 A
